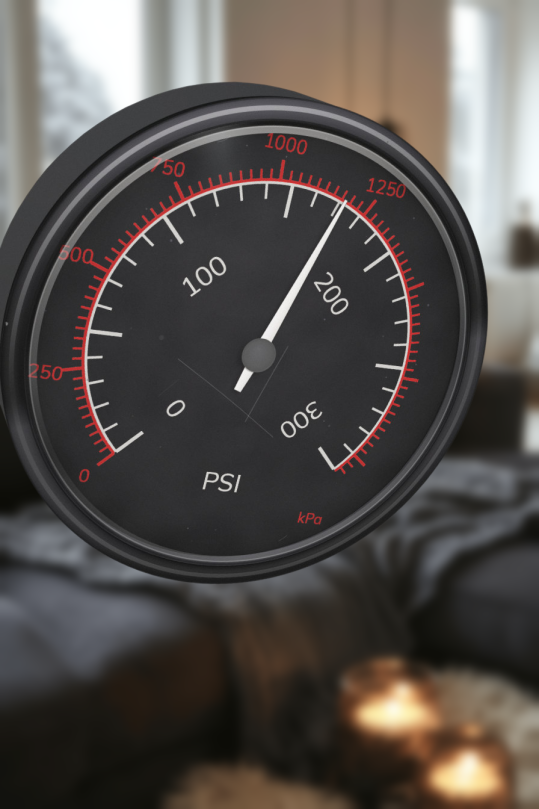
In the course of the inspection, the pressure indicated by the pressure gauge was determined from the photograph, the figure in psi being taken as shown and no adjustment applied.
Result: 170 psi
